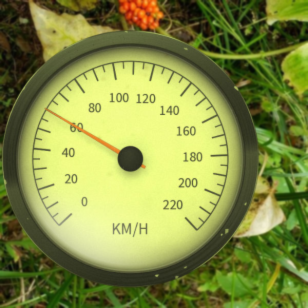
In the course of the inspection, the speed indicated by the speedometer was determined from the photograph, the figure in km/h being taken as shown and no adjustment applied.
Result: 60 km/h
